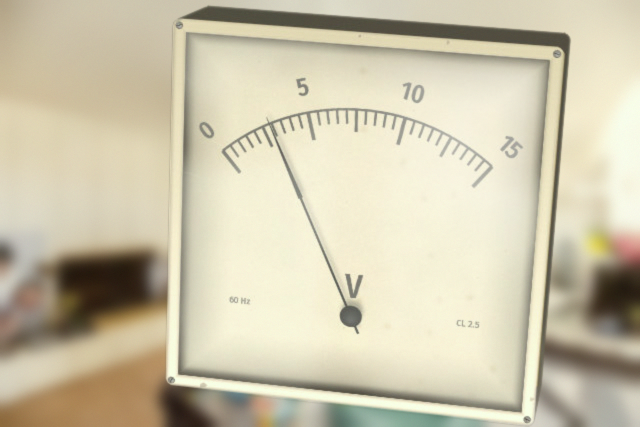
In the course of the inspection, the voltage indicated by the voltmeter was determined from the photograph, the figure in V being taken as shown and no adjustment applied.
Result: 3 V
